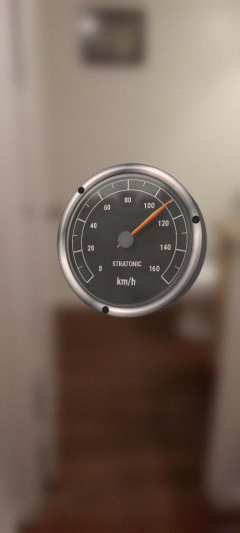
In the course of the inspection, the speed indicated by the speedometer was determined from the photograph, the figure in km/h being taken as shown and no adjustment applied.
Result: 110 km/h
